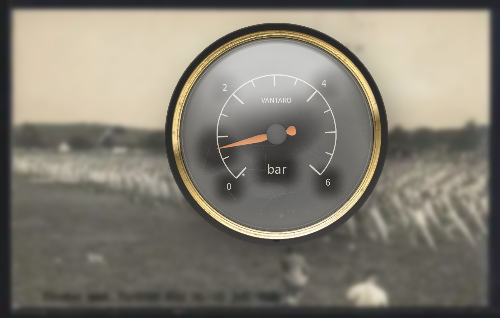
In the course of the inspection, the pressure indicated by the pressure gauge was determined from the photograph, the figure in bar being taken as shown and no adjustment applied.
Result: 0.75 bar
